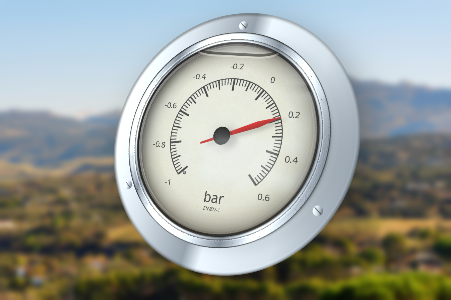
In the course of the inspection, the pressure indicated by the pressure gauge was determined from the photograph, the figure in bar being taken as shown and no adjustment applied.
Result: 0.2 bar
